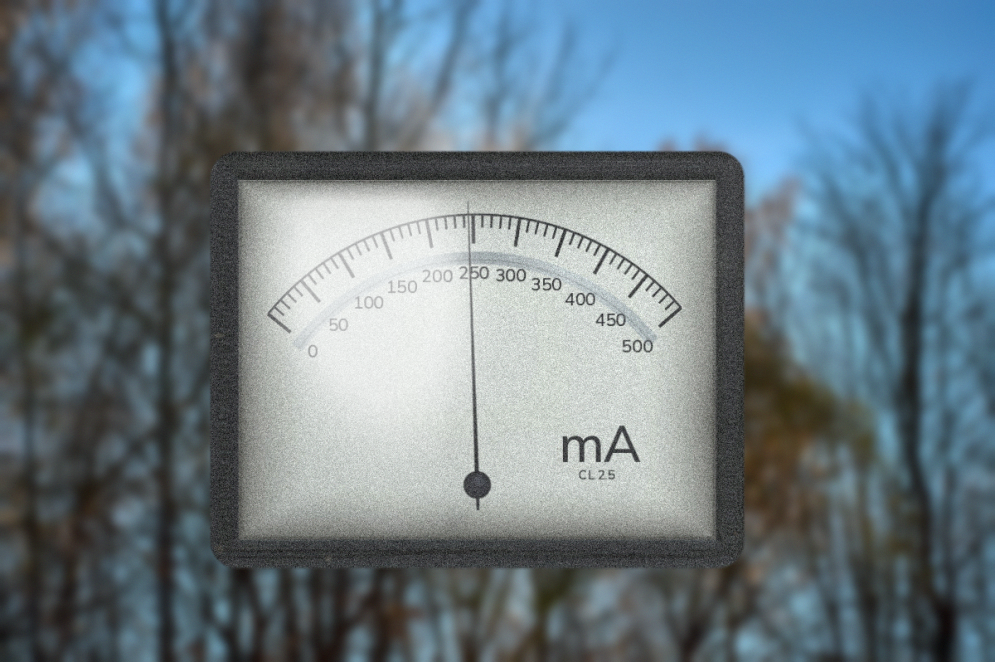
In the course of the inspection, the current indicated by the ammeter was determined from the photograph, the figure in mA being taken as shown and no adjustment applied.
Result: 245 mA
